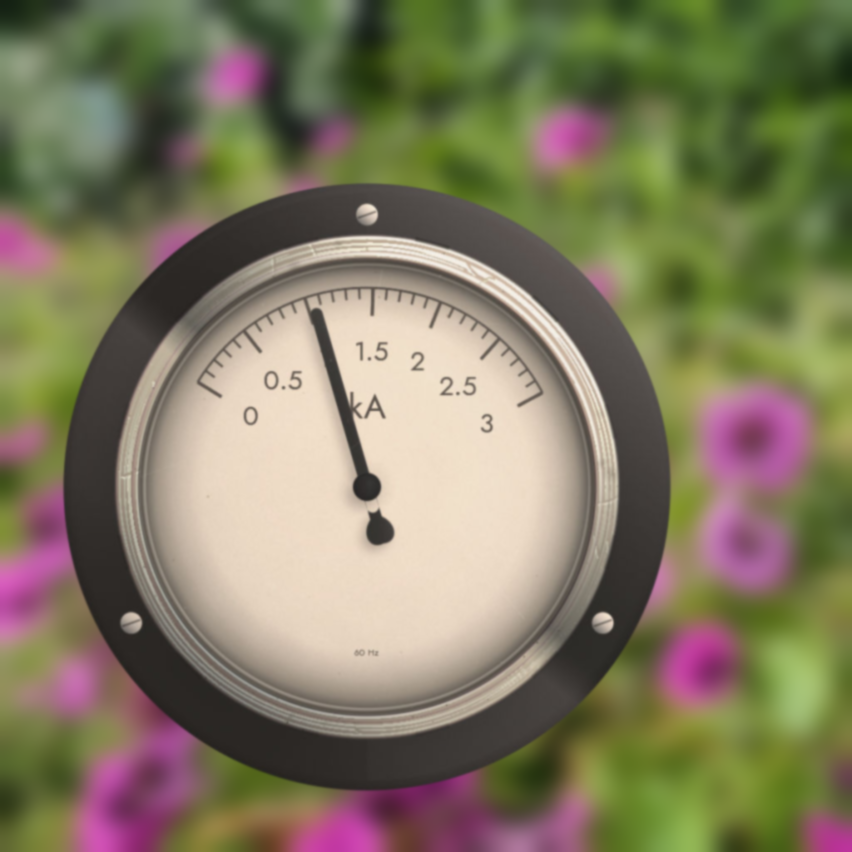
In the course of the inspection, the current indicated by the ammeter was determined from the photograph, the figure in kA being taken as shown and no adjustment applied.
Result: 1.05 kA
